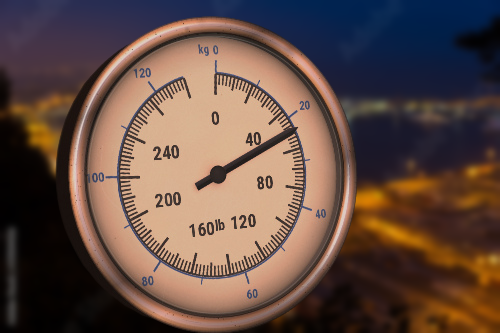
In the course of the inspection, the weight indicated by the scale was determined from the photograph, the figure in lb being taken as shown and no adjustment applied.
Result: 50 lb
